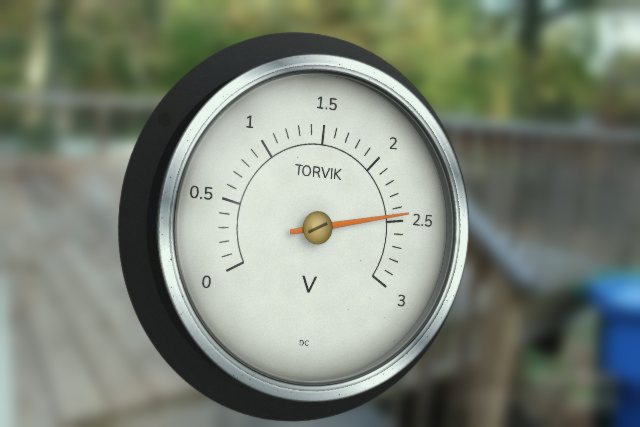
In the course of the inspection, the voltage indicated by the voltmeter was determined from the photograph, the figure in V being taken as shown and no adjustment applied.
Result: 2.45 V
